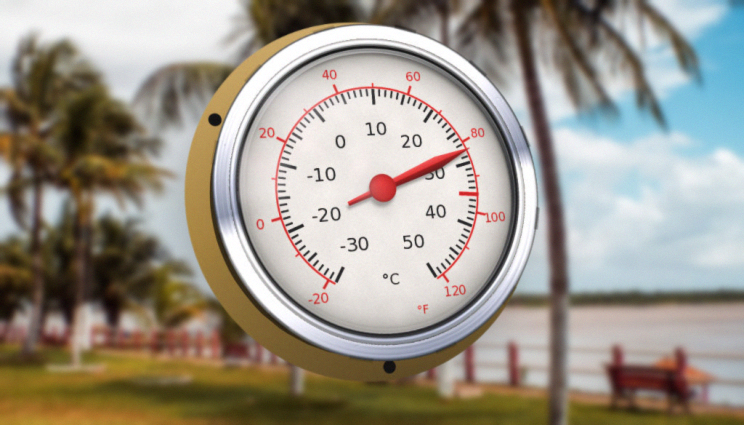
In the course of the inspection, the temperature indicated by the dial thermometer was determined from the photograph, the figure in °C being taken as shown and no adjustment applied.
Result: 28 °C
